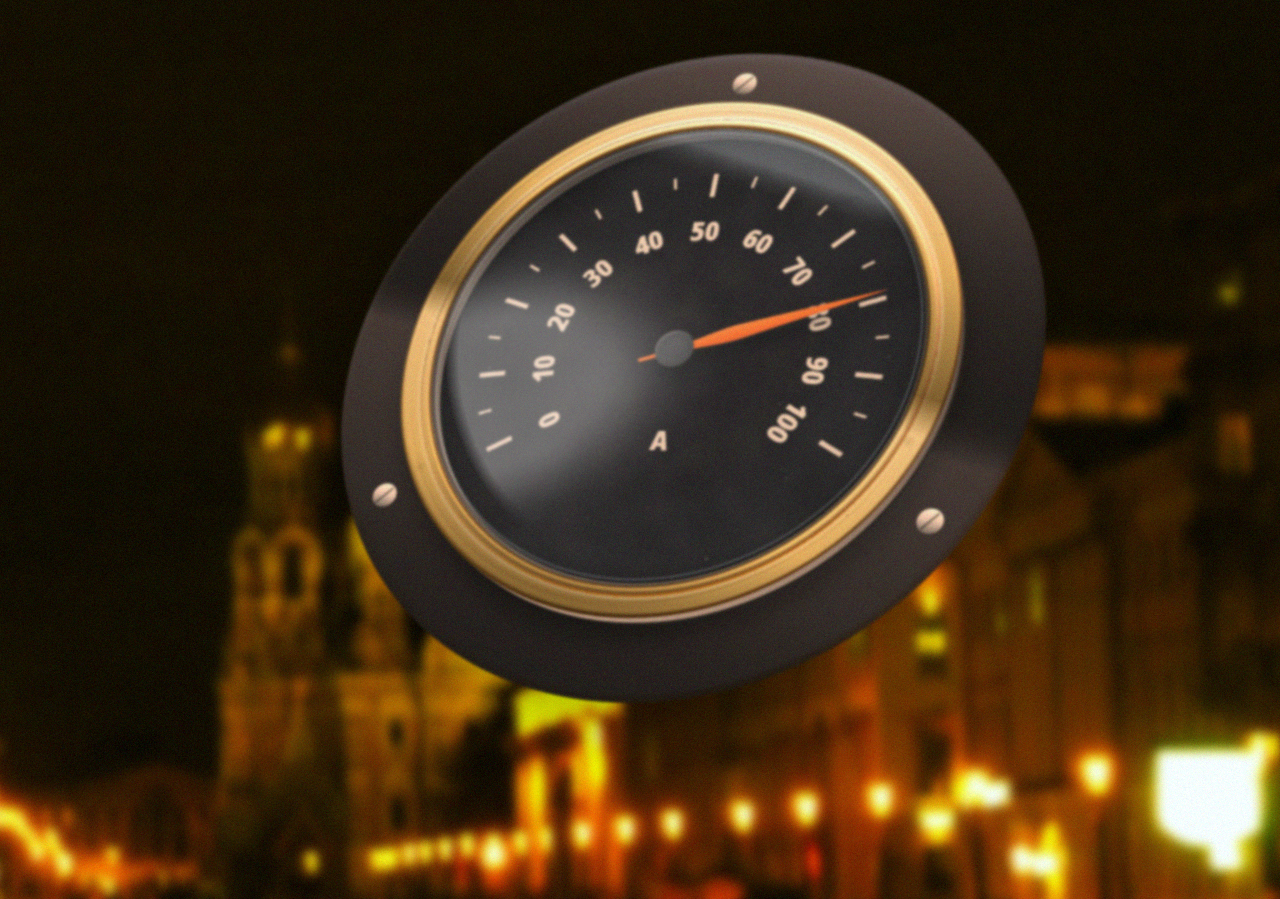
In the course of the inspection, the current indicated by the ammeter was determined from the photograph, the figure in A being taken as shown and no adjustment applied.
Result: 80 A
